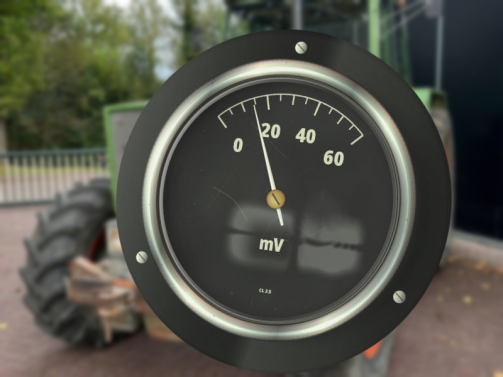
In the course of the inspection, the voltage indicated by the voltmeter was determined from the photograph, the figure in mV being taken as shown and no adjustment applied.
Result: 15 mV
